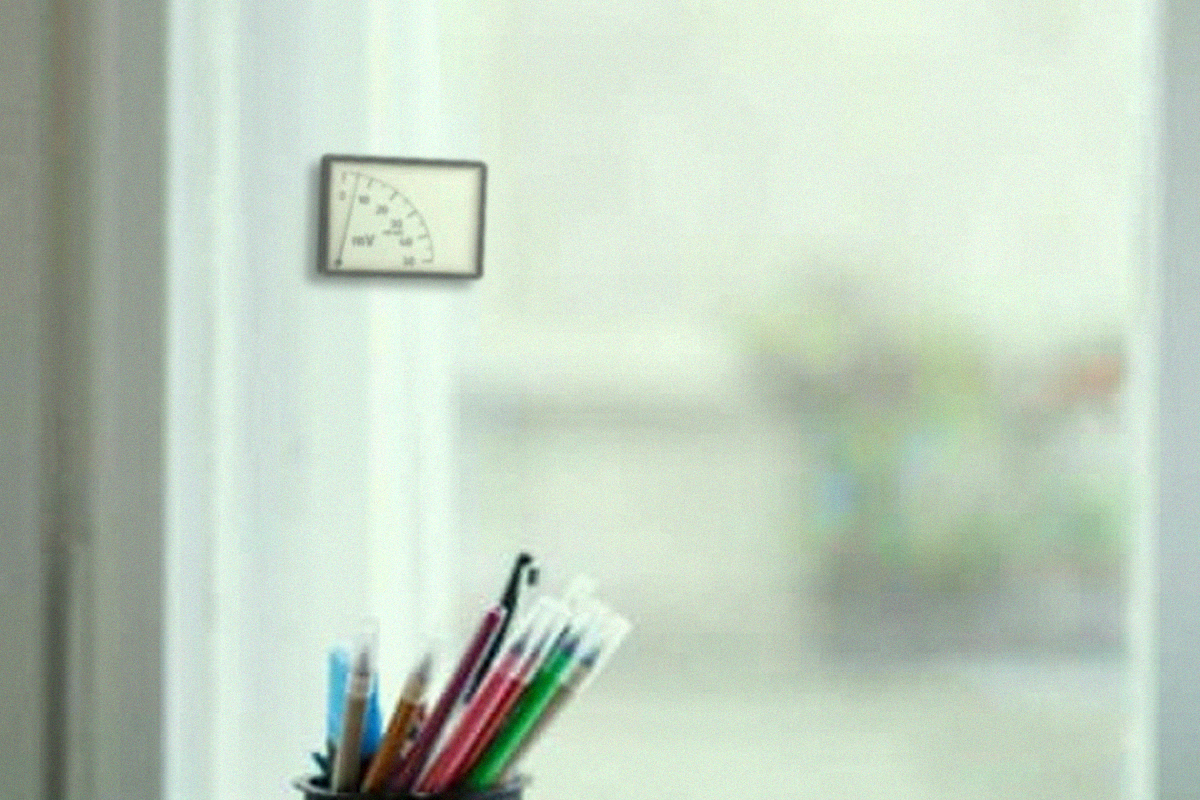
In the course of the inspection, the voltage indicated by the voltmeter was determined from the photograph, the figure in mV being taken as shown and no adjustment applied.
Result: 5 mV
